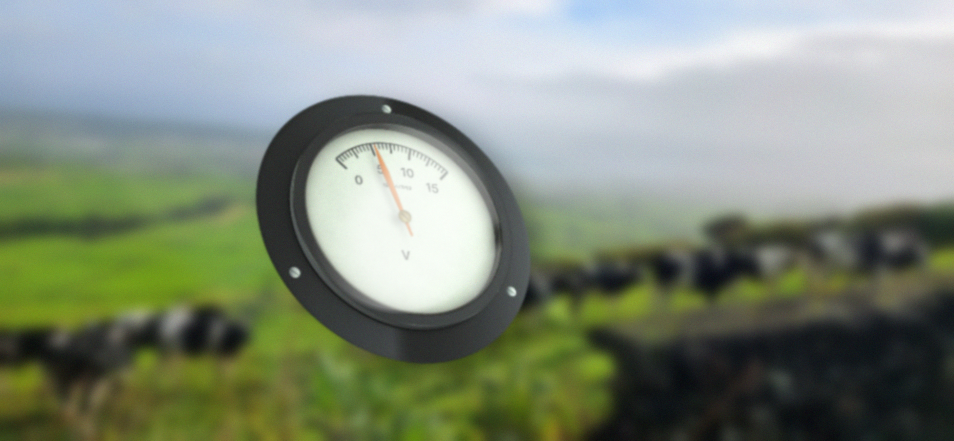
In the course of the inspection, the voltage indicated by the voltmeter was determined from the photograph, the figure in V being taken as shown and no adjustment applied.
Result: 5 V
